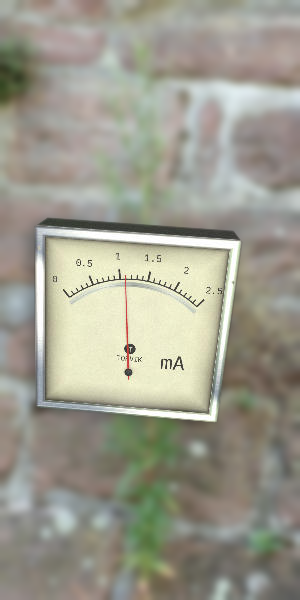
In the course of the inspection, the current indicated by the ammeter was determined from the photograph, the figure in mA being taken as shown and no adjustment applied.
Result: 1.1 mA
